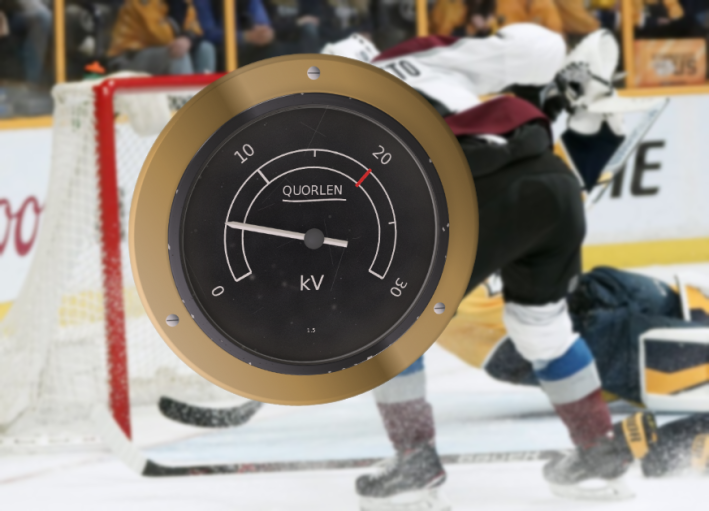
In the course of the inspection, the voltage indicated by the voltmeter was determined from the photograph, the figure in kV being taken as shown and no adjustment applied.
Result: 5 kV
